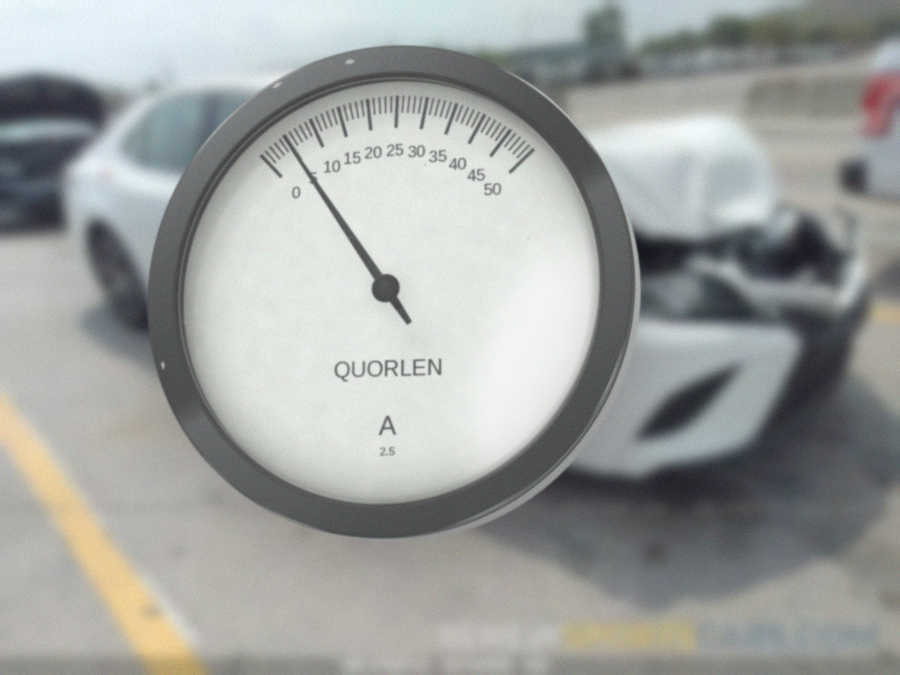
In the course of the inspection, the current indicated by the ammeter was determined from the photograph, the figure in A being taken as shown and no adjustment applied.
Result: 5 A
